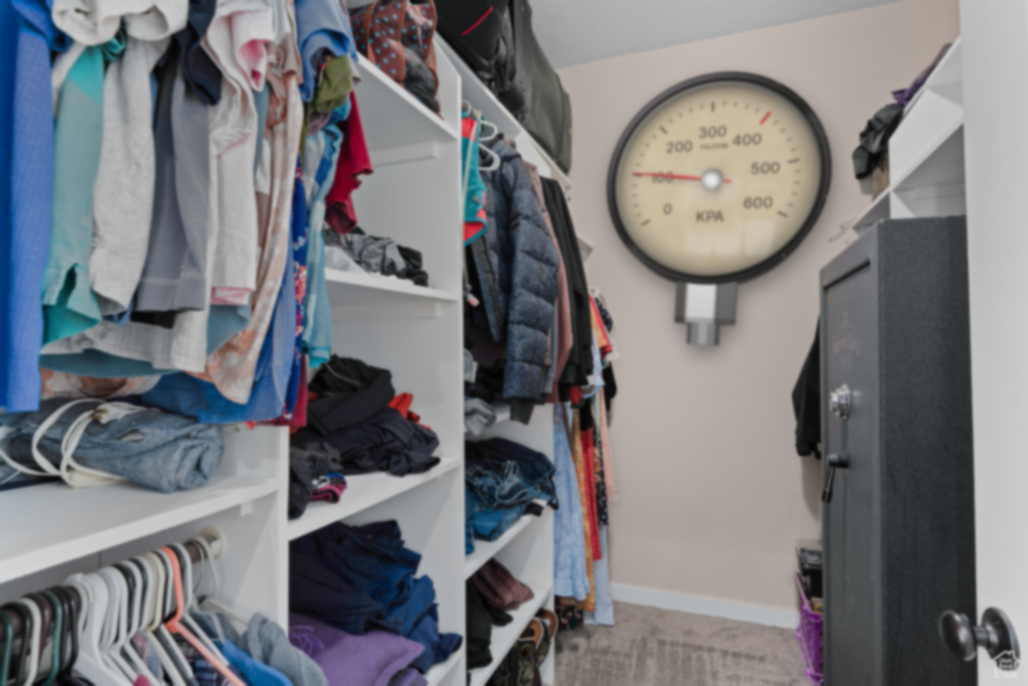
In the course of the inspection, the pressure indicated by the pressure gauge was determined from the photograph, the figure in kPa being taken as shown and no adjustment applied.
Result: 100 kPa
